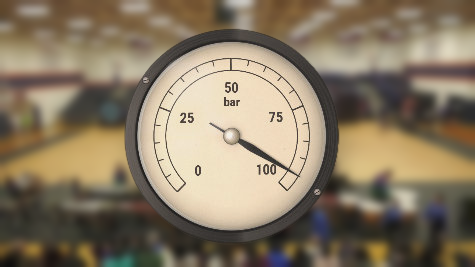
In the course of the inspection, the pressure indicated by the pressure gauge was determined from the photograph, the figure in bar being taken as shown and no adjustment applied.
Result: 95 bar
